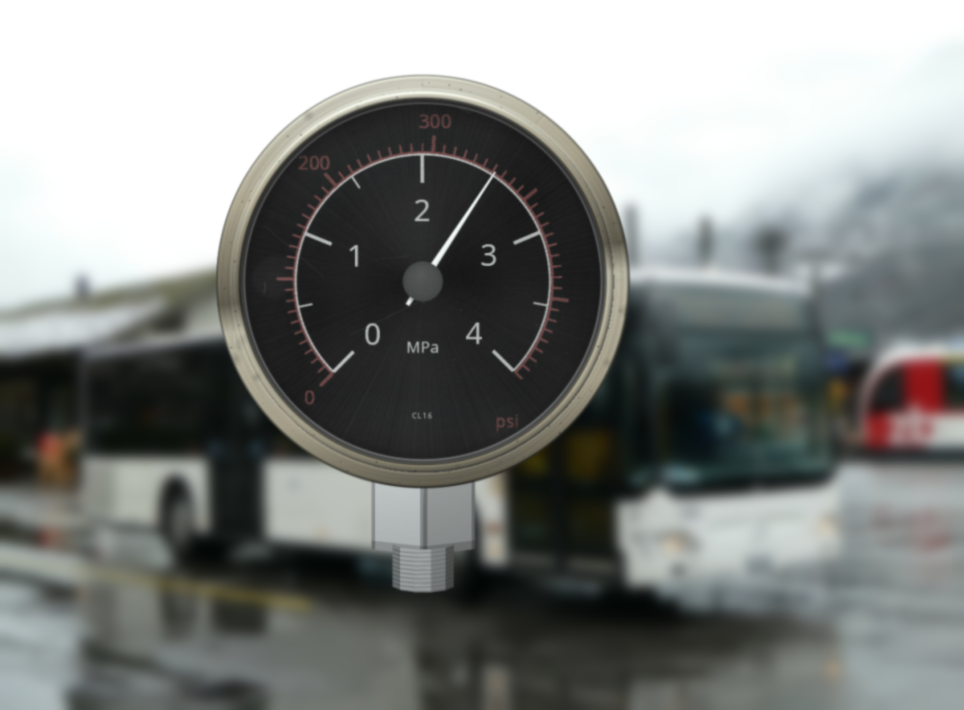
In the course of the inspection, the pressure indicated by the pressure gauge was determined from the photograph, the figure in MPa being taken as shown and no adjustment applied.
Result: 2.5 MPa
